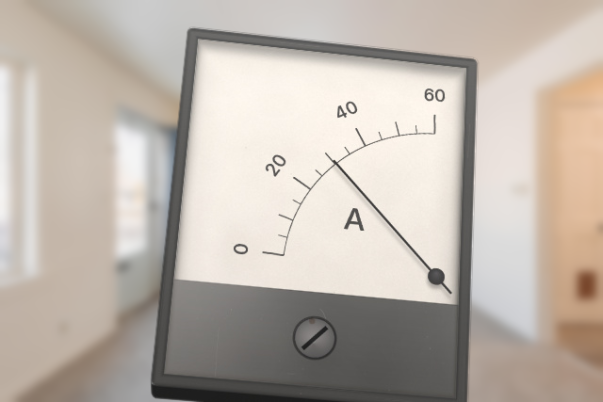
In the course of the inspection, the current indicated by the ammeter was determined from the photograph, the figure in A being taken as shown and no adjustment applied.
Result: 30 A
